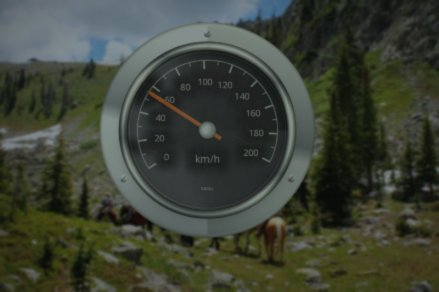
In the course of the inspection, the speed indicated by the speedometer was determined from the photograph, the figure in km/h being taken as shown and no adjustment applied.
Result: 55 km/h
